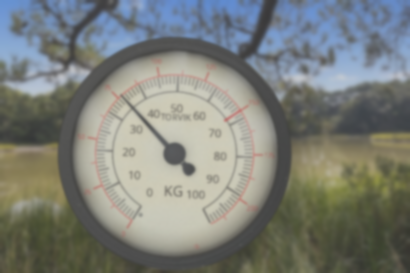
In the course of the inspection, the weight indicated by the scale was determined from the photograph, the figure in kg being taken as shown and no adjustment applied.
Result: 35 kg
